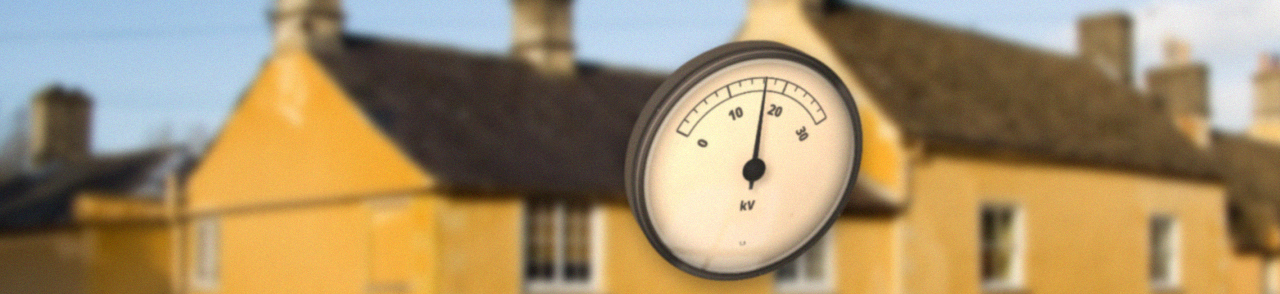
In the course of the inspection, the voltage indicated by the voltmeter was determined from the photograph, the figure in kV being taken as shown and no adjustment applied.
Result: 16 kV
